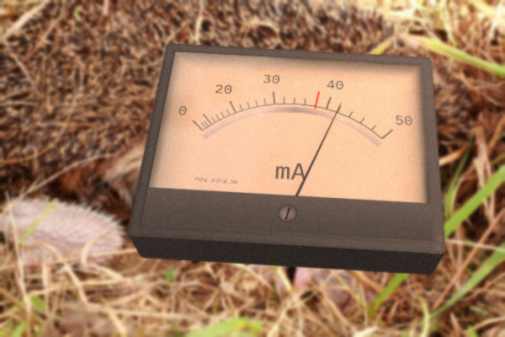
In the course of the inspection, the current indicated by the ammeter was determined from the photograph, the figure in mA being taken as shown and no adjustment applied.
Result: 42 mA
